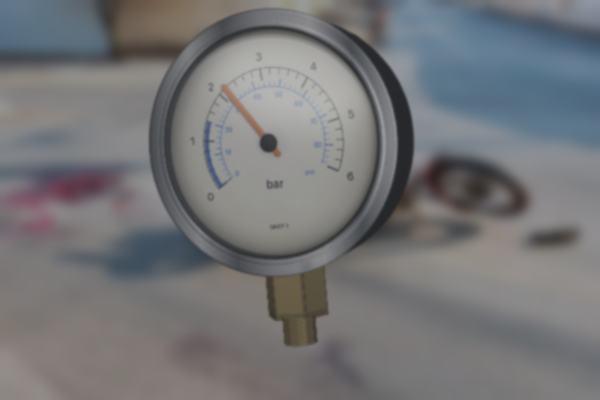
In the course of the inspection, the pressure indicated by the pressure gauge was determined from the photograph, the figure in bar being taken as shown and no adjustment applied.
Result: 2.2 bar
